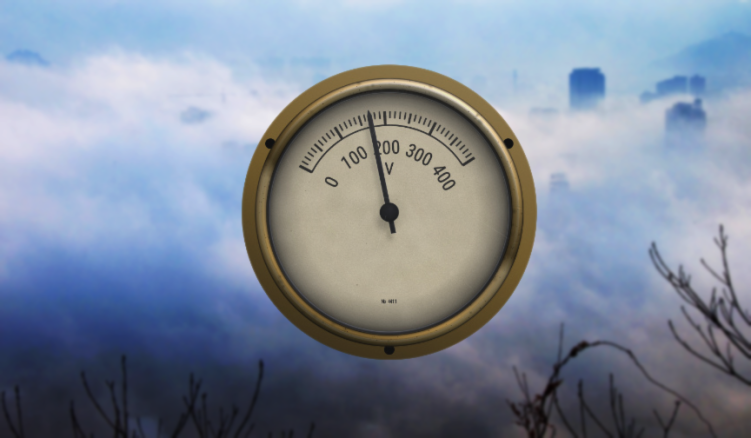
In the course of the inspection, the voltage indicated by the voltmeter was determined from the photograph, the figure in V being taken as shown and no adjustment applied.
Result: 170 V
